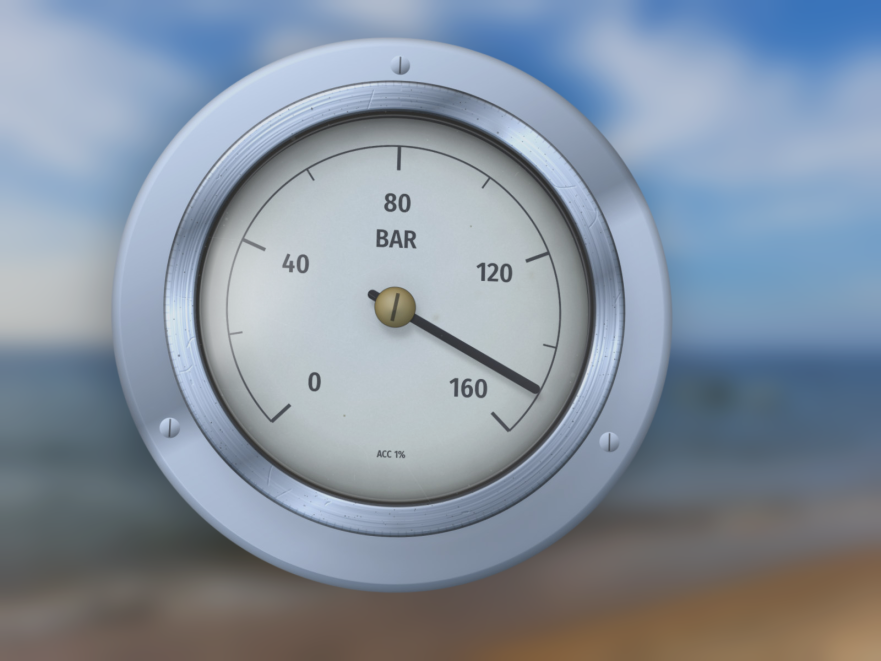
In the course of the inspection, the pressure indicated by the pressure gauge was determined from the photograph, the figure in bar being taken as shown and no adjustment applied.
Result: 150 bar
